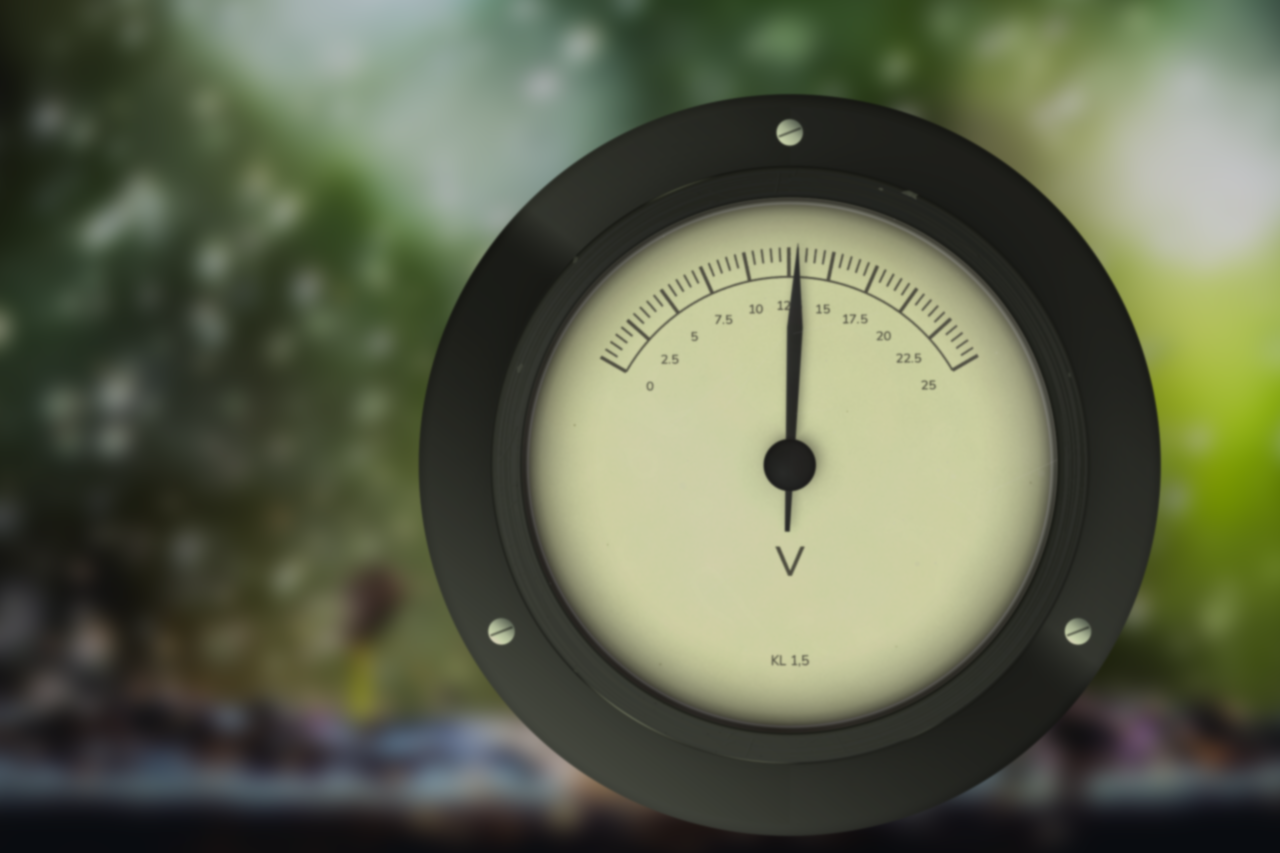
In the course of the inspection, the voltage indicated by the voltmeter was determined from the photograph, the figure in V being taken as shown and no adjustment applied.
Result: 13 V
